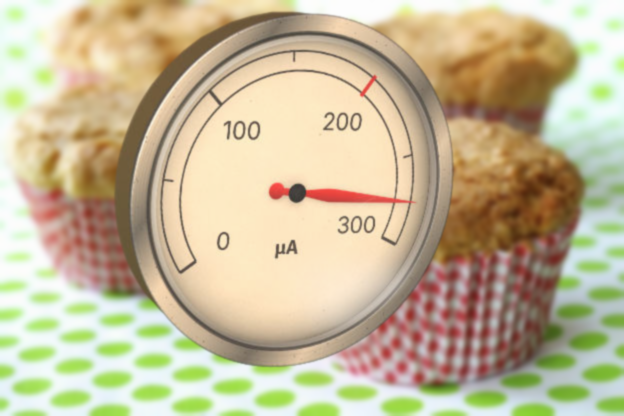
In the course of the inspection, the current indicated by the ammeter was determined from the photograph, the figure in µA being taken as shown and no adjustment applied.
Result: 275 µA
